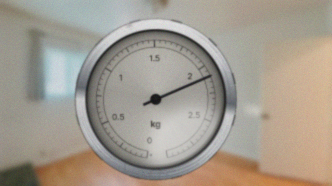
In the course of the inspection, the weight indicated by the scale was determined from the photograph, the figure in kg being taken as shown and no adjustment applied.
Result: 2.1 kg
